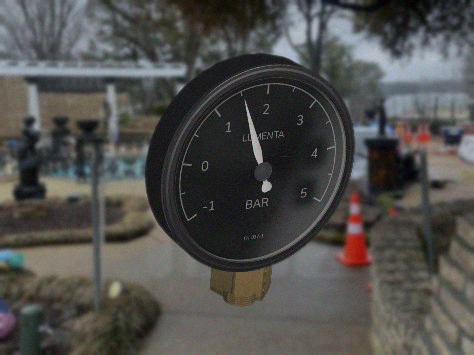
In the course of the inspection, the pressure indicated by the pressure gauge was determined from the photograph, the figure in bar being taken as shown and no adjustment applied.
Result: 1.5 bar
